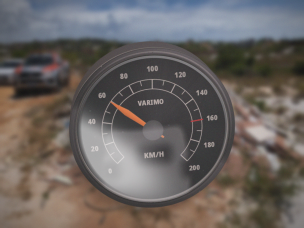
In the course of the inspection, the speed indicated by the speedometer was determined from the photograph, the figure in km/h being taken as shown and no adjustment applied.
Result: 60 km/h
